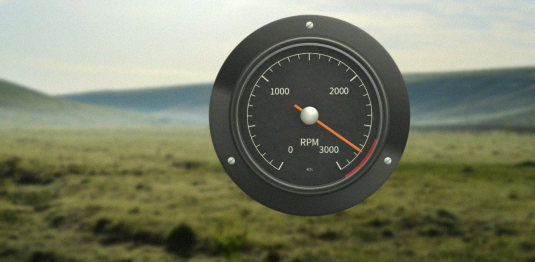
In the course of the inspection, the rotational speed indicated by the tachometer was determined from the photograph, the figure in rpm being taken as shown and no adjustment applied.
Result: 2750 rpm
